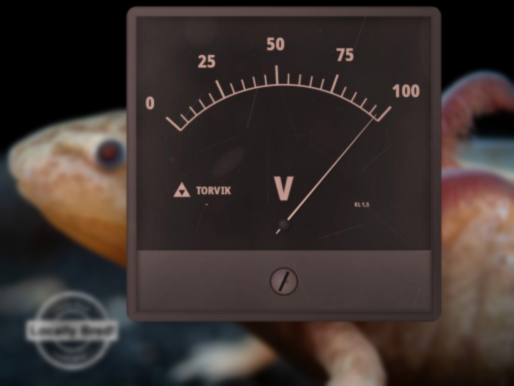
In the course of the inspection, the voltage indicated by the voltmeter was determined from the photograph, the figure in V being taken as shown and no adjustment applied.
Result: 97.5 V
